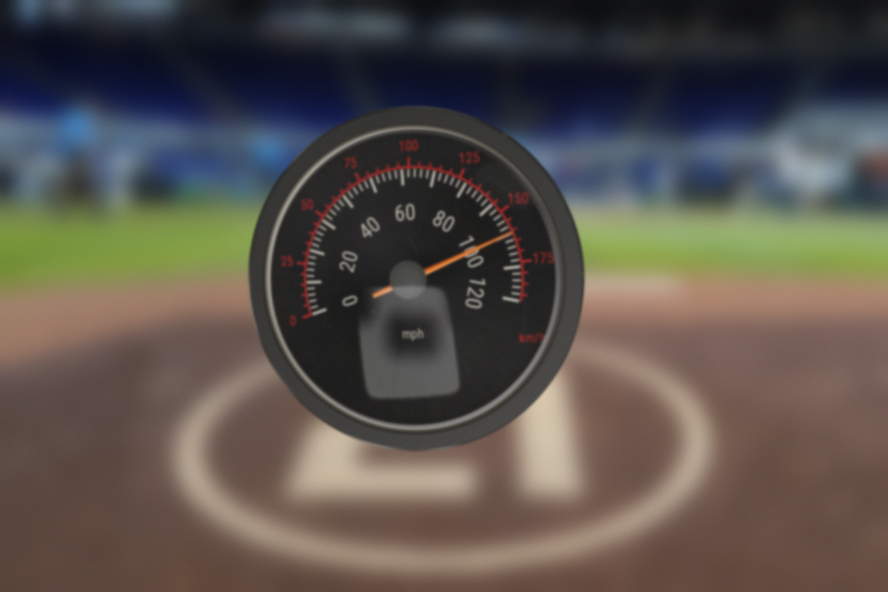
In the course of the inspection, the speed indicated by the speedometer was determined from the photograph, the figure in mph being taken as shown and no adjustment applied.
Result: 100 mph
